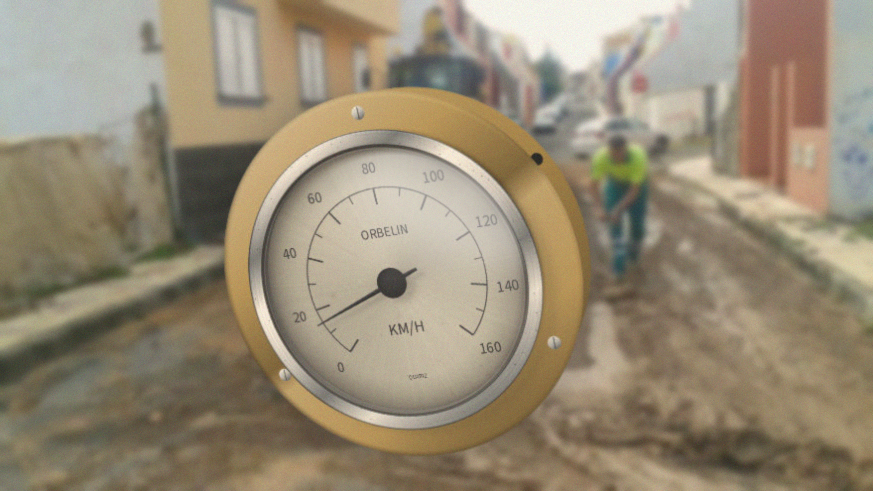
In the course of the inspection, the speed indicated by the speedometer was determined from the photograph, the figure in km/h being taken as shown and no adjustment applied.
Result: 15 km/h
